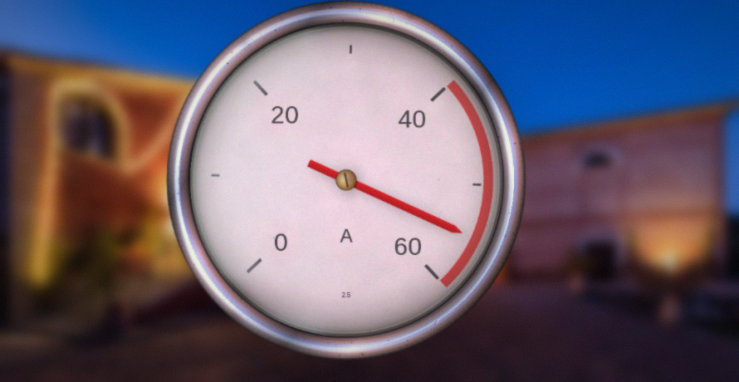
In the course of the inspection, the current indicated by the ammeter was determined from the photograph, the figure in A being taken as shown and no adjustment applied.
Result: 55 A
